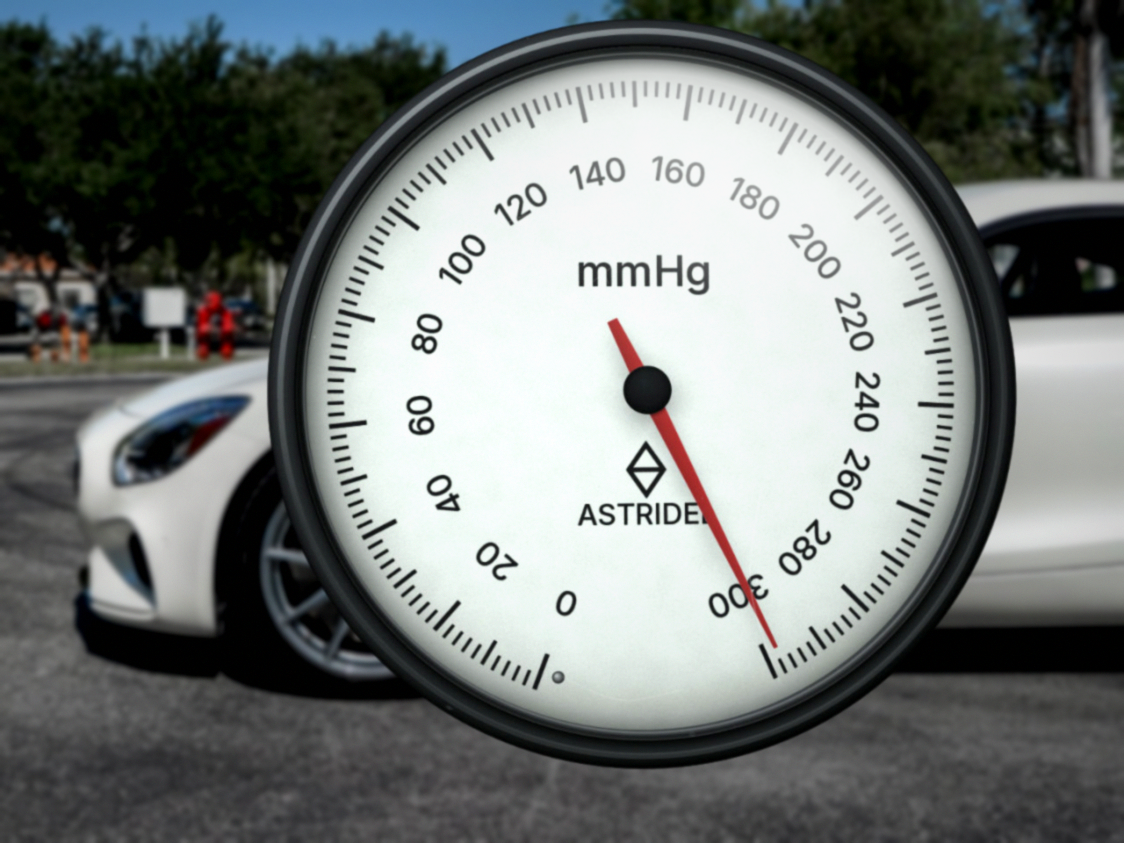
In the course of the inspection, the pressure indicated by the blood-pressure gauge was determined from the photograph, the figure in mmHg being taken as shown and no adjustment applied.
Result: 298 mmHg
